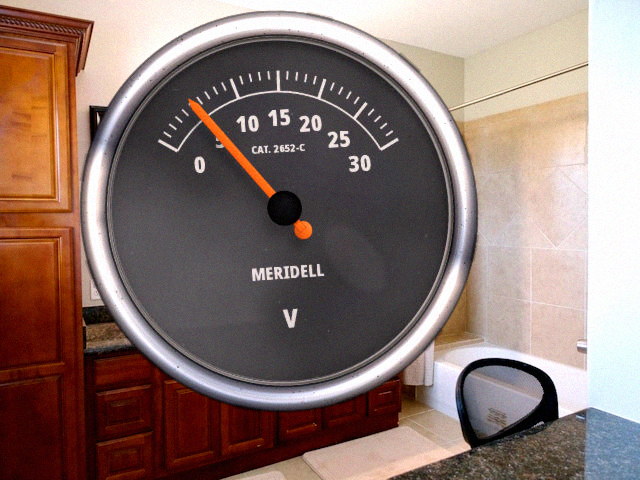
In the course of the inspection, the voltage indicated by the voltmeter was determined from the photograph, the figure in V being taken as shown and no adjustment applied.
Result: 5 V
